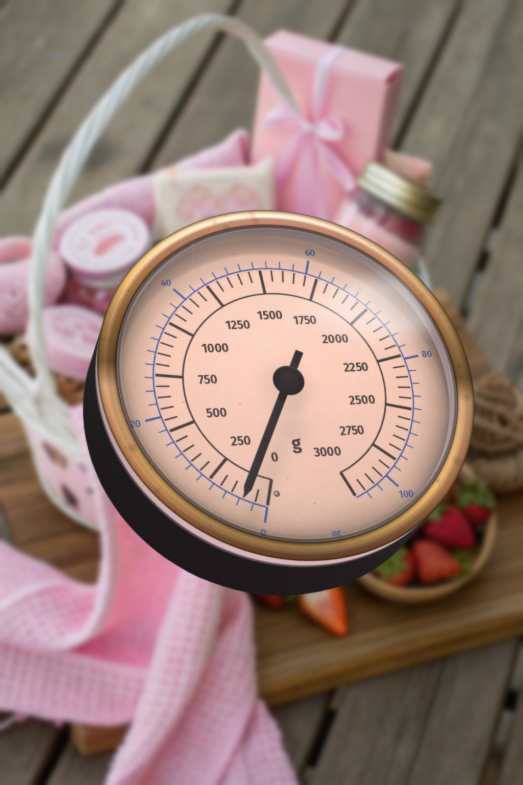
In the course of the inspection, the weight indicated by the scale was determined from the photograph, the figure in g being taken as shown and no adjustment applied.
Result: 100 g
